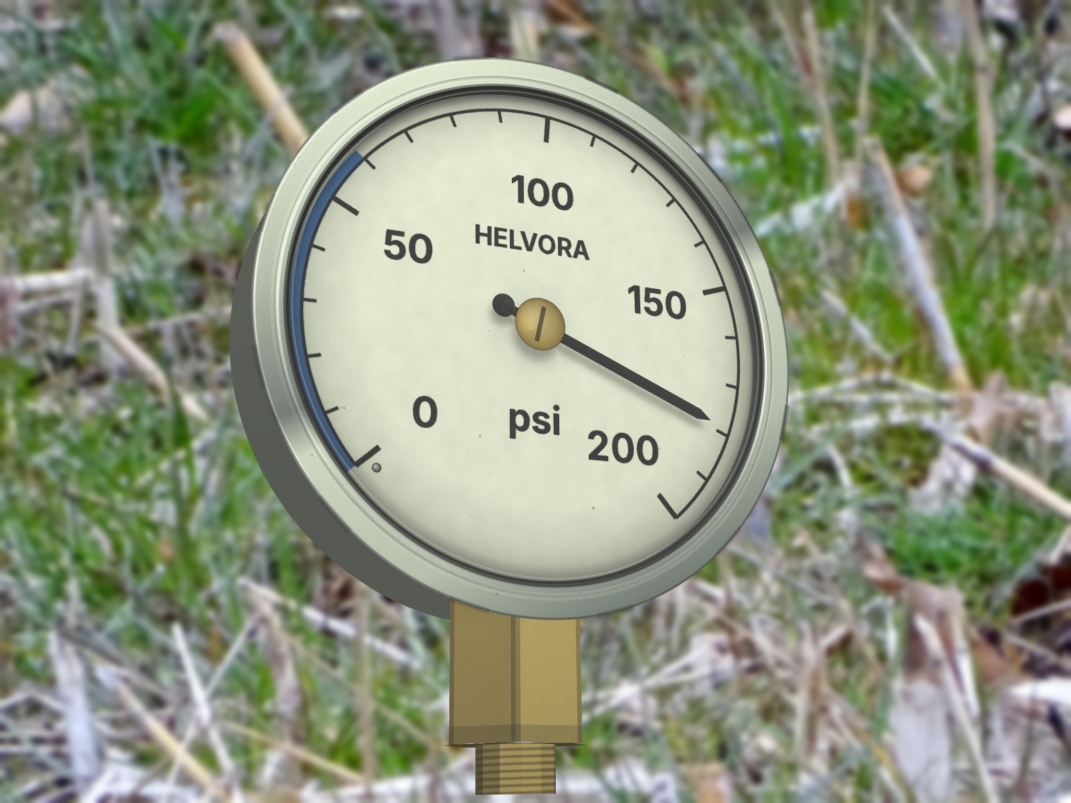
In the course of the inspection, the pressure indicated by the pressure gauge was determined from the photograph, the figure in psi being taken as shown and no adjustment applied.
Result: 180 psi
